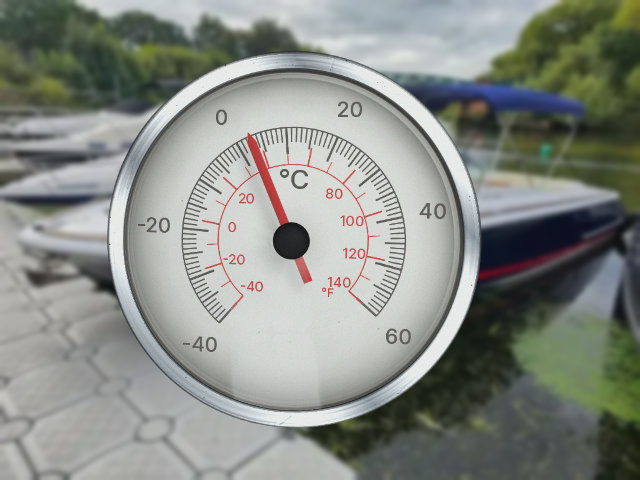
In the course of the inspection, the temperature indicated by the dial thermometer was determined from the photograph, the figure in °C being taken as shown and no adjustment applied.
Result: 3 °C
